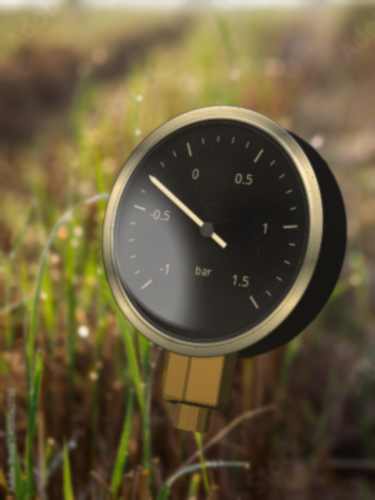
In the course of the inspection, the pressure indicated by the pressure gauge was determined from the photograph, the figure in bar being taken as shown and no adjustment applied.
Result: -0.3 bar
